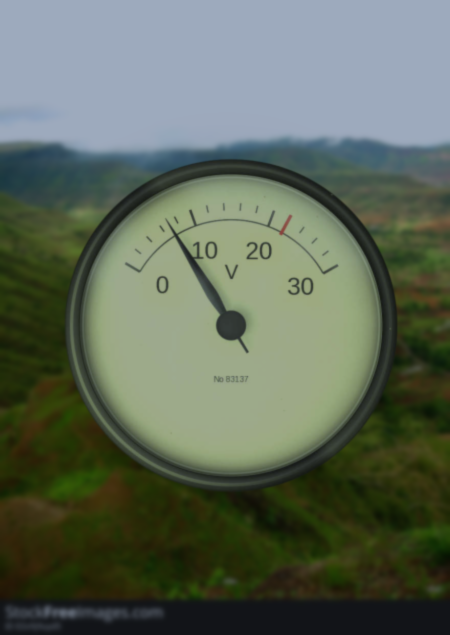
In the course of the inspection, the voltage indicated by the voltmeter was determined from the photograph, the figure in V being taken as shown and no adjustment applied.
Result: 7 V
